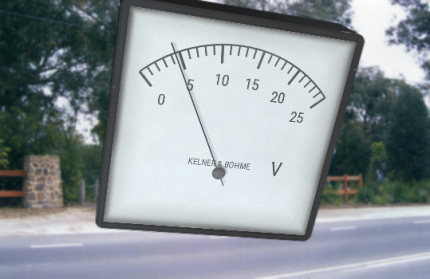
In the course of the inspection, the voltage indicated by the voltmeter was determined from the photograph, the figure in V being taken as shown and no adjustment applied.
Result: 4.5 V
